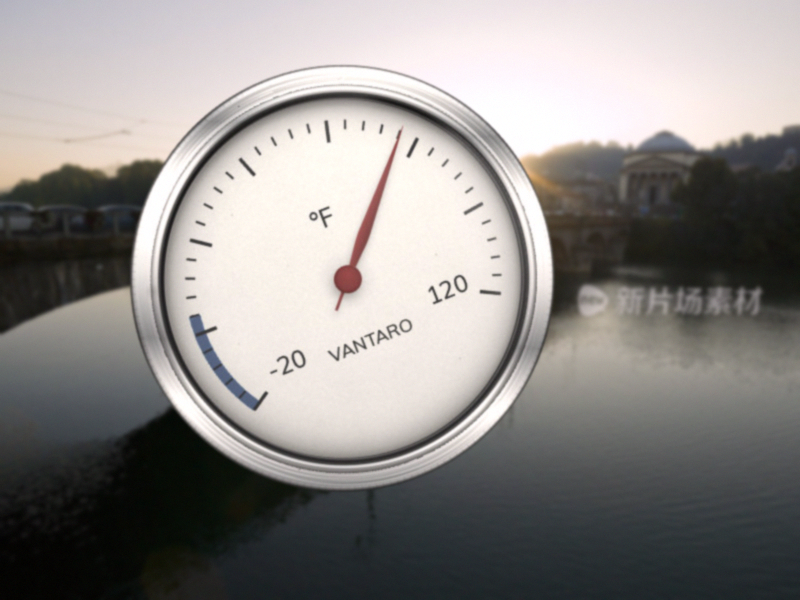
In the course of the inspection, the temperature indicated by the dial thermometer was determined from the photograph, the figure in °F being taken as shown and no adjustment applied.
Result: 76 °F
